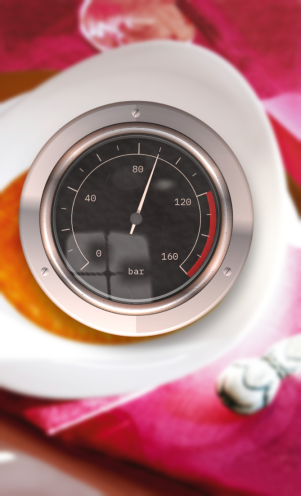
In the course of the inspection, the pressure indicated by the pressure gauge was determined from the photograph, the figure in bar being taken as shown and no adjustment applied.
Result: 90 bar
